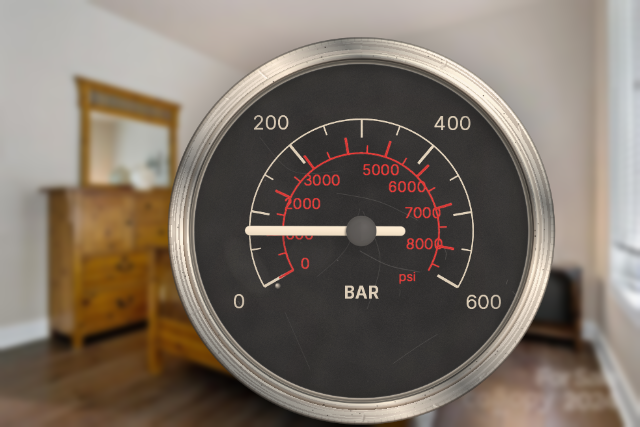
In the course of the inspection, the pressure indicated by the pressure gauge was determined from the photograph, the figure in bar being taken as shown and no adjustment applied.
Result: 75 bar
